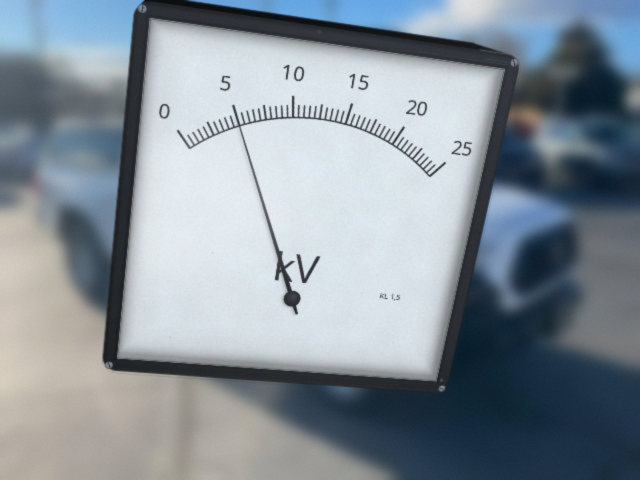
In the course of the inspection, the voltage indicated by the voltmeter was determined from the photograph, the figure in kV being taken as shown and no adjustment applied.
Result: 5 kV
